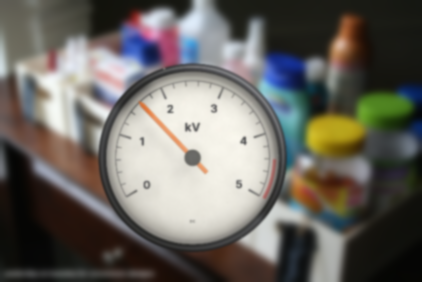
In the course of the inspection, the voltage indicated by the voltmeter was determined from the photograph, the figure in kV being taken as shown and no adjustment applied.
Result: 1.6 kV
